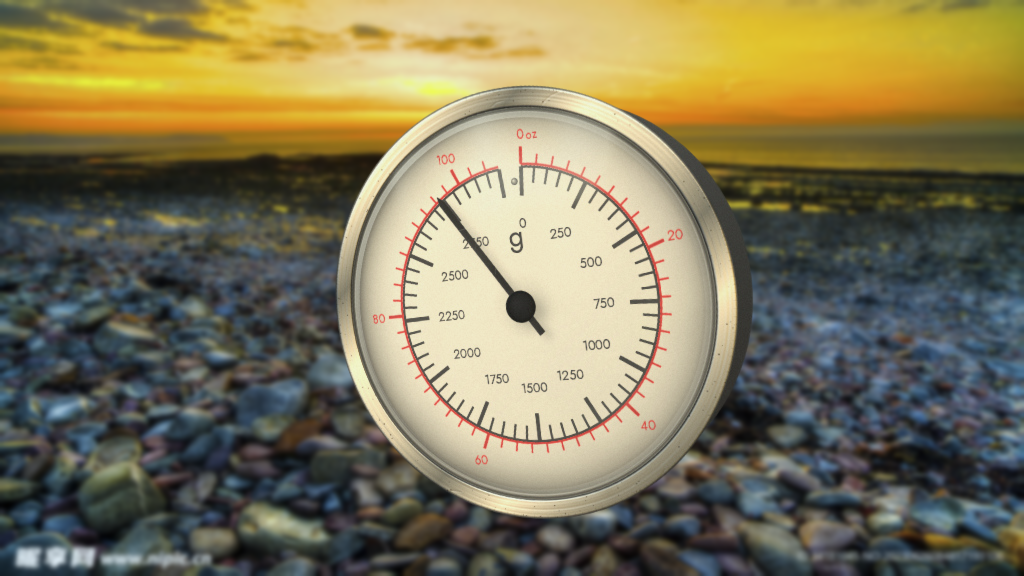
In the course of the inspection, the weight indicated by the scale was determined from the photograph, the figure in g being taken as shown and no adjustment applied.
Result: 2750 g
